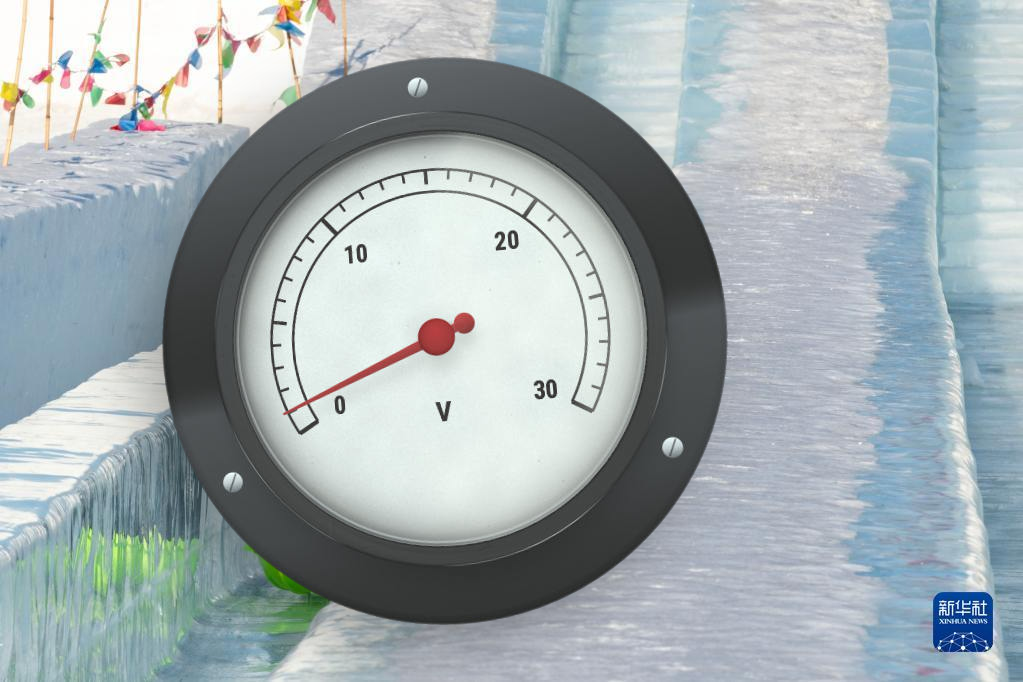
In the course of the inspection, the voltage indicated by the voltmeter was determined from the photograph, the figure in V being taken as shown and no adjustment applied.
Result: 1 V
